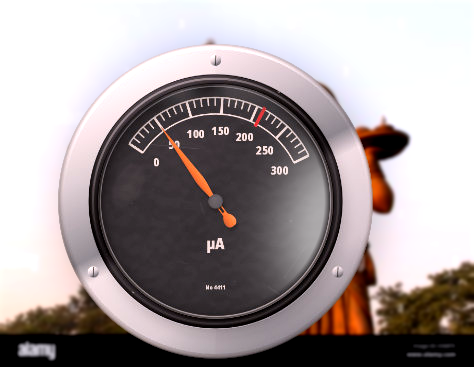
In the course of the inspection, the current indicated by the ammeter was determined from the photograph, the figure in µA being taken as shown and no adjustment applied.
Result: 50 µA
